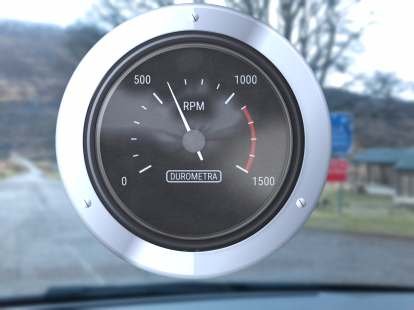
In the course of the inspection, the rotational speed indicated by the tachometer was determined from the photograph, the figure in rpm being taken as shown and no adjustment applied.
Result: 600 rpm
